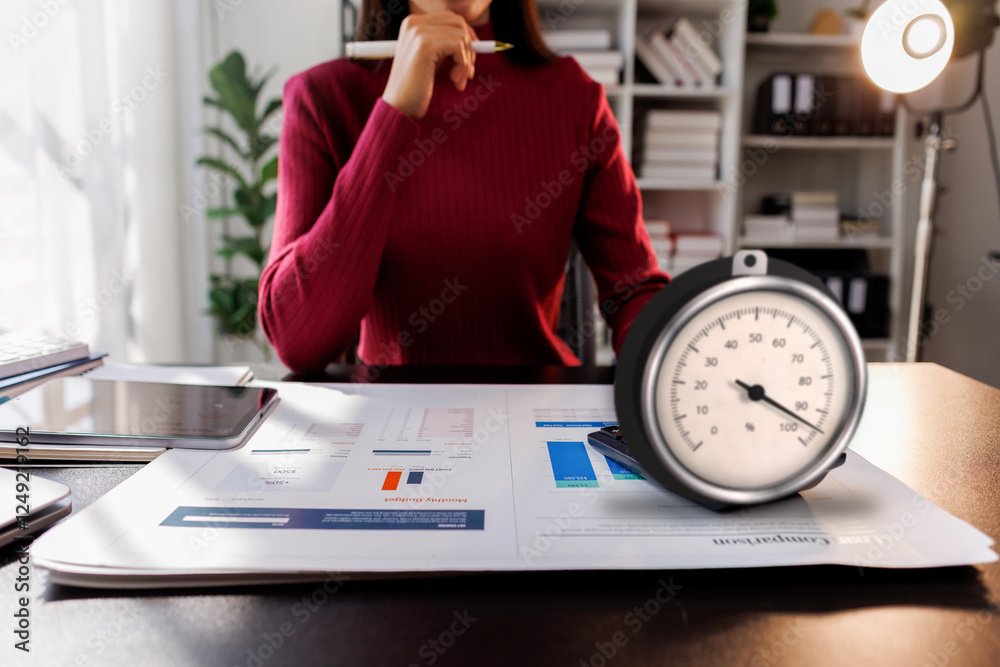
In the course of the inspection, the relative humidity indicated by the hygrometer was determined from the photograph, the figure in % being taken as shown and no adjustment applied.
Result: 95 %
